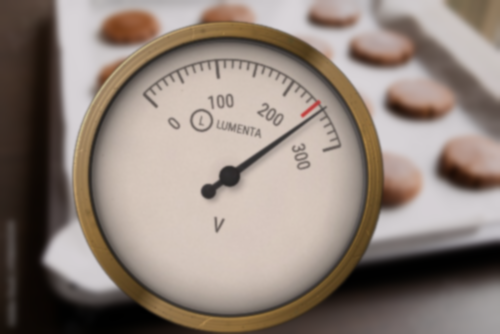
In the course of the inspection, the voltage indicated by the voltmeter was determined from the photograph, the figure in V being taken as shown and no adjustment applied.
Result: 250 V
